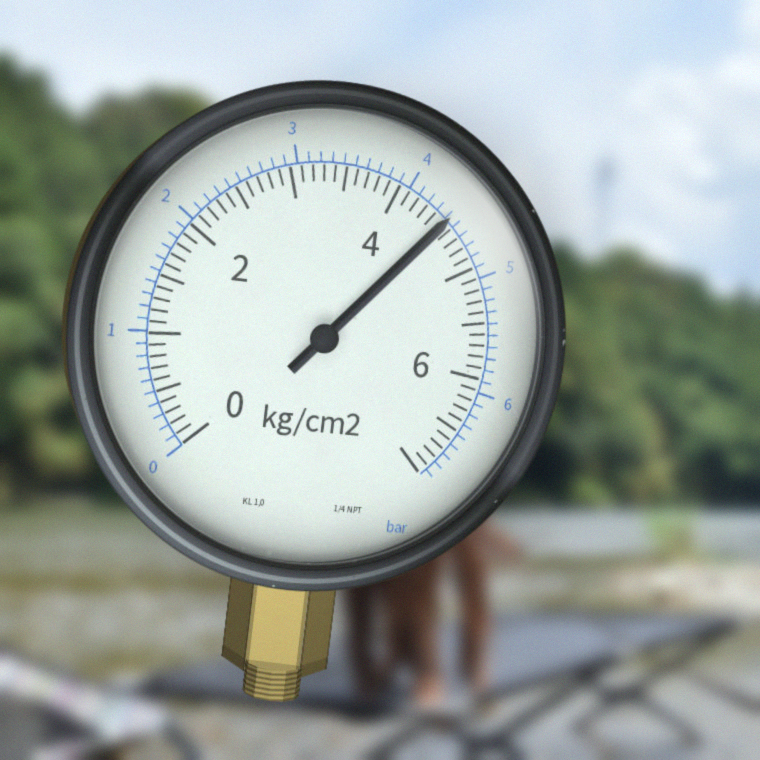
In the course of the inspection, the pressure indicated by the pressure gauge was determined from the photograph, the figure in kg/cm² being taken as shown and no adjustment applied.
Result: 4.5 kg/cm²
